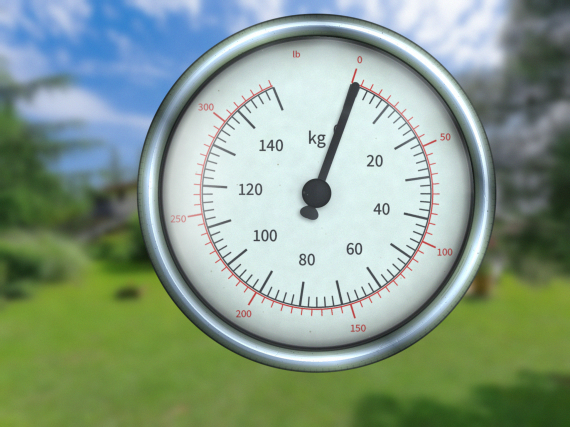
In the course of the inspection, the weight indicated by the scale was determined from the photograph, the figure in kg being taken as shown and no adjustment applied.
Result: 1 kg
